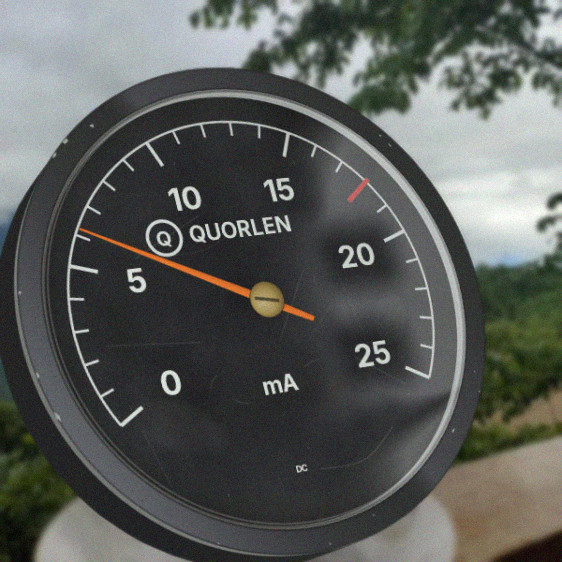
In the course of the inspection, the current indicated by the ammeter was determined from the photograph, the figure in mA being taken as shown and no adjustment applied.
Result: 6 mA
